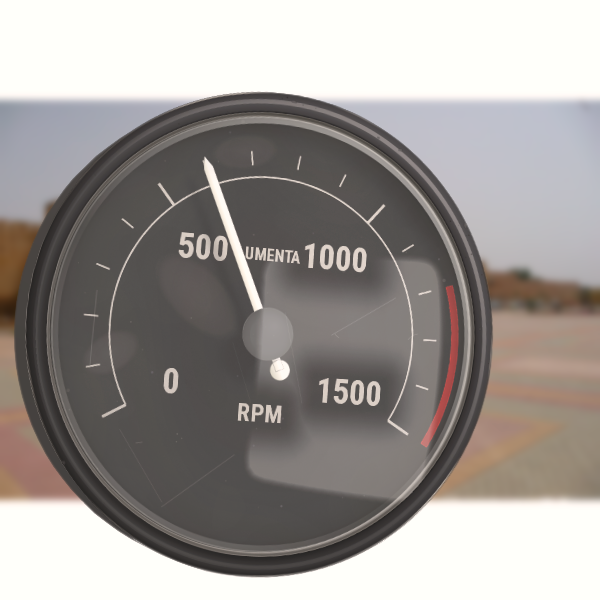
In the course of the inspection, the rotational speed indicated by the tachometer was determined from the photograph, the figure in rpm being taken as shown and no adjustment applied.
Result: 600 rpm
